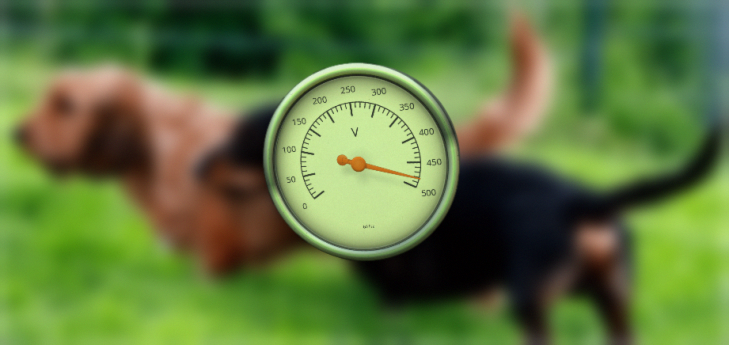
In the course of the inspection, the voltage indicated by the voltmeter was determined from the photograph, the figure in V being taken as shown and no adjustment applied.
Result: 480 V
